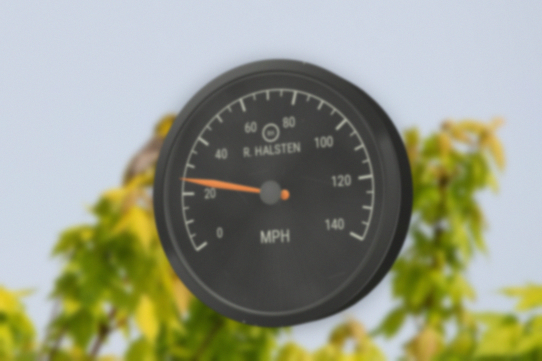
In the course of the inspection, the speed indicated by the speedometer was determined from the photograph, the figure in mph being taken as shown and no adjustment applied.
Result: 25 mph
